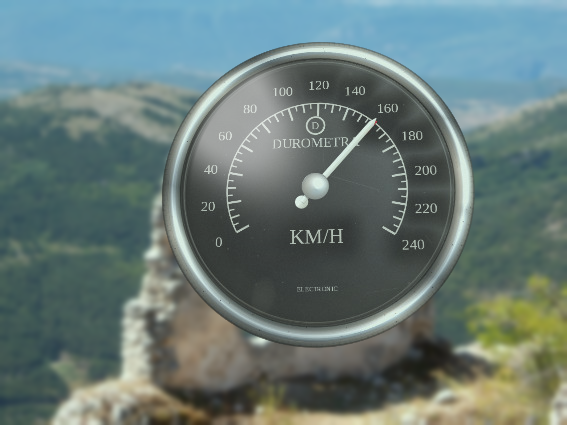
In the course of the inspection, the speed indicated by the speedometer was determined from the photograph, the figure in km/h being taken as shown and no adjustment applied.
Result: 160 km/h
